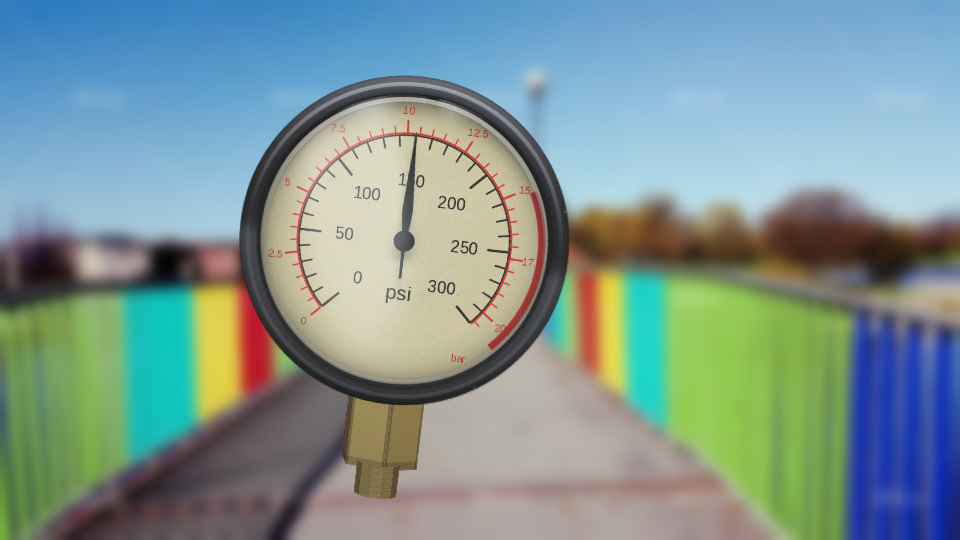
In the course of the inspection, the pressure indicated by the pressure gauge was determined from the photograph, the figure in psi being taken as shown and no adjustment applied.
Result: 150 psi
